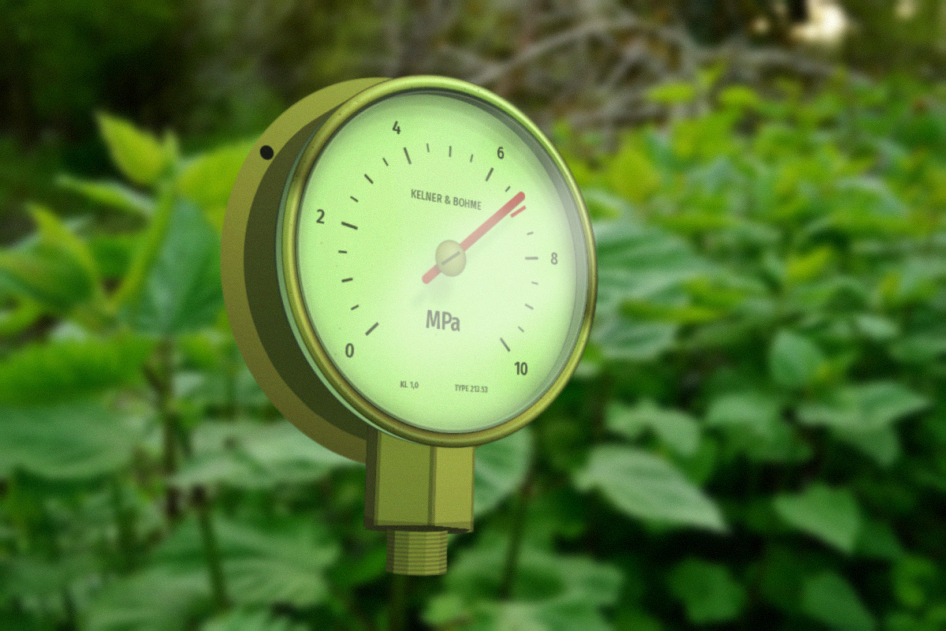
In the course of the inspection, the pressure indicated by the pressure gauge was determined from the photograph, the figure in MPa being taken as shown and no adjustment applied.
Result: 6.75 MPa
